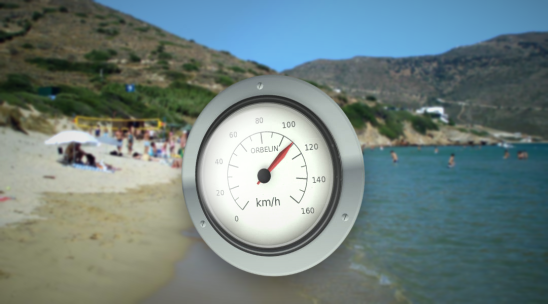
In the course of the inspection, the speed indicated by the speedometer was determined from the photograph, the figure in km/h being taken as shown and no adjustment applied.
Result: 110 km/h
